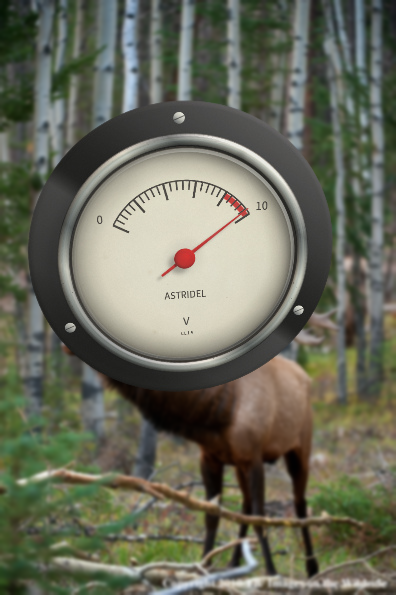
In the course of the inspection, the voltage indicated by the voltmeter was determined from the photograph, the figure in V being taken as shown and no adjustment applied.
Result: 9.6 V
